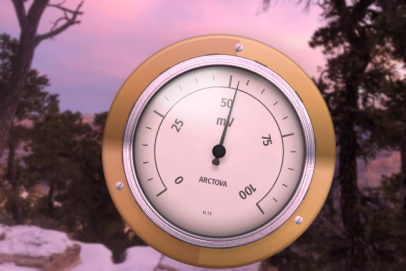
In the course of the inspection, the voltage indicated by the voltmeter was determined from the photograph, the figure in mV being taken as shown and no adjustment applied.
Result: 52.5 mV
